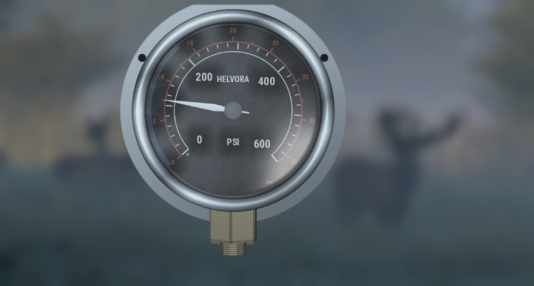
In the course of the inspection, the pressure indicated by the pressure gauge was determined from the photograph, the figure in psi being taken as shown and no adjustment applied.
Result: 110 psi
